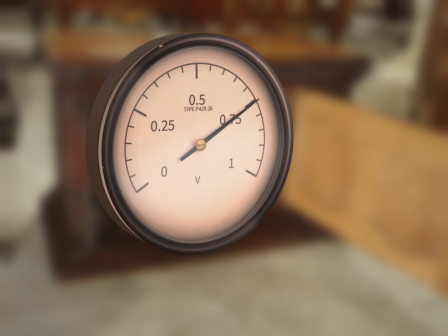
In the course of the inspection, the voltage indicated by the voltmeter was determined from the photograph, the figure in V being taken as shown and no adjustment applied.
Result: 0.75 V
